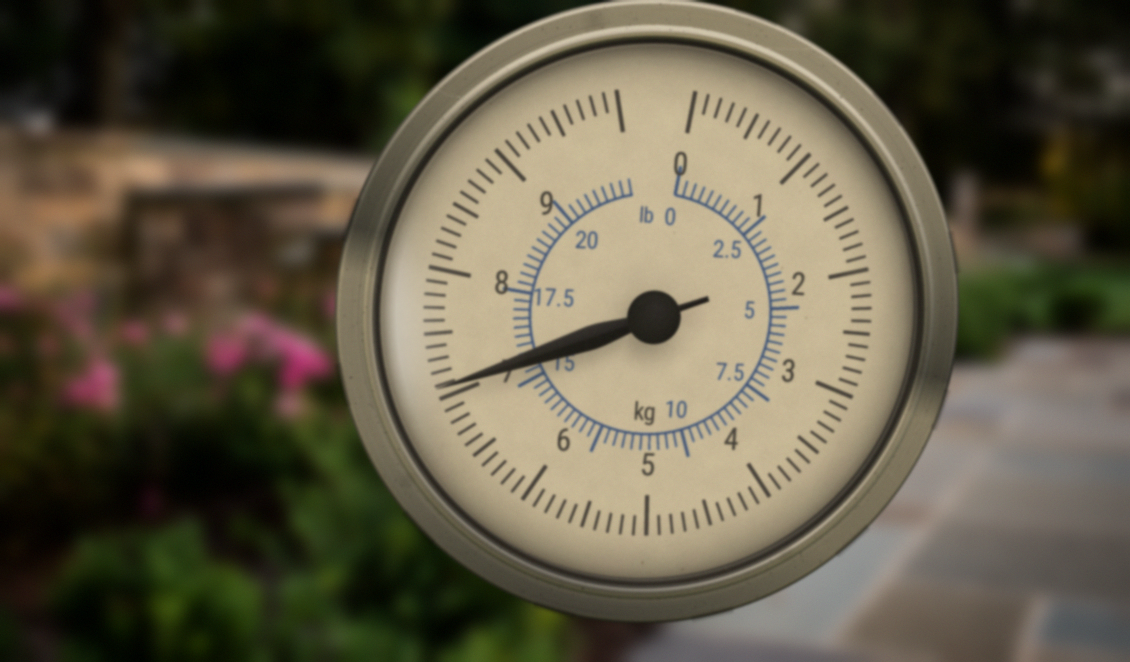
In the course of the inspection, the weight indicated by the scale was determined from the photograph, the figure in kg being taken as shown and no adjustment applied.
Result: 7.1 kg
